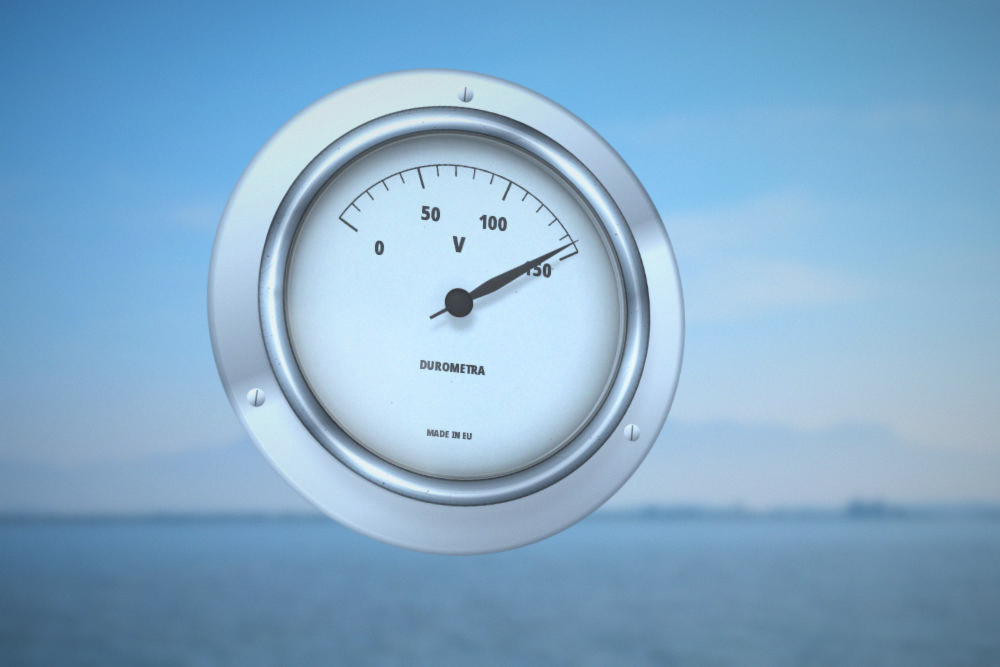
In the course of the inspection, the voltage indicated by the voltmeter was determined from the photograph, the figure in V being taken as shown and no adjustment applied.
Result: 145 V
